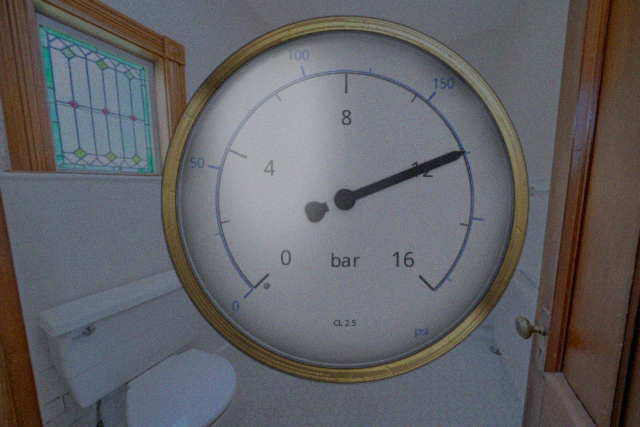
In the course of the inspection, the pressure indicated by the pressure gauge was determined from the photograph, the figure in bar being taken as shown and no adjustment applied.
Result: 12 bar
